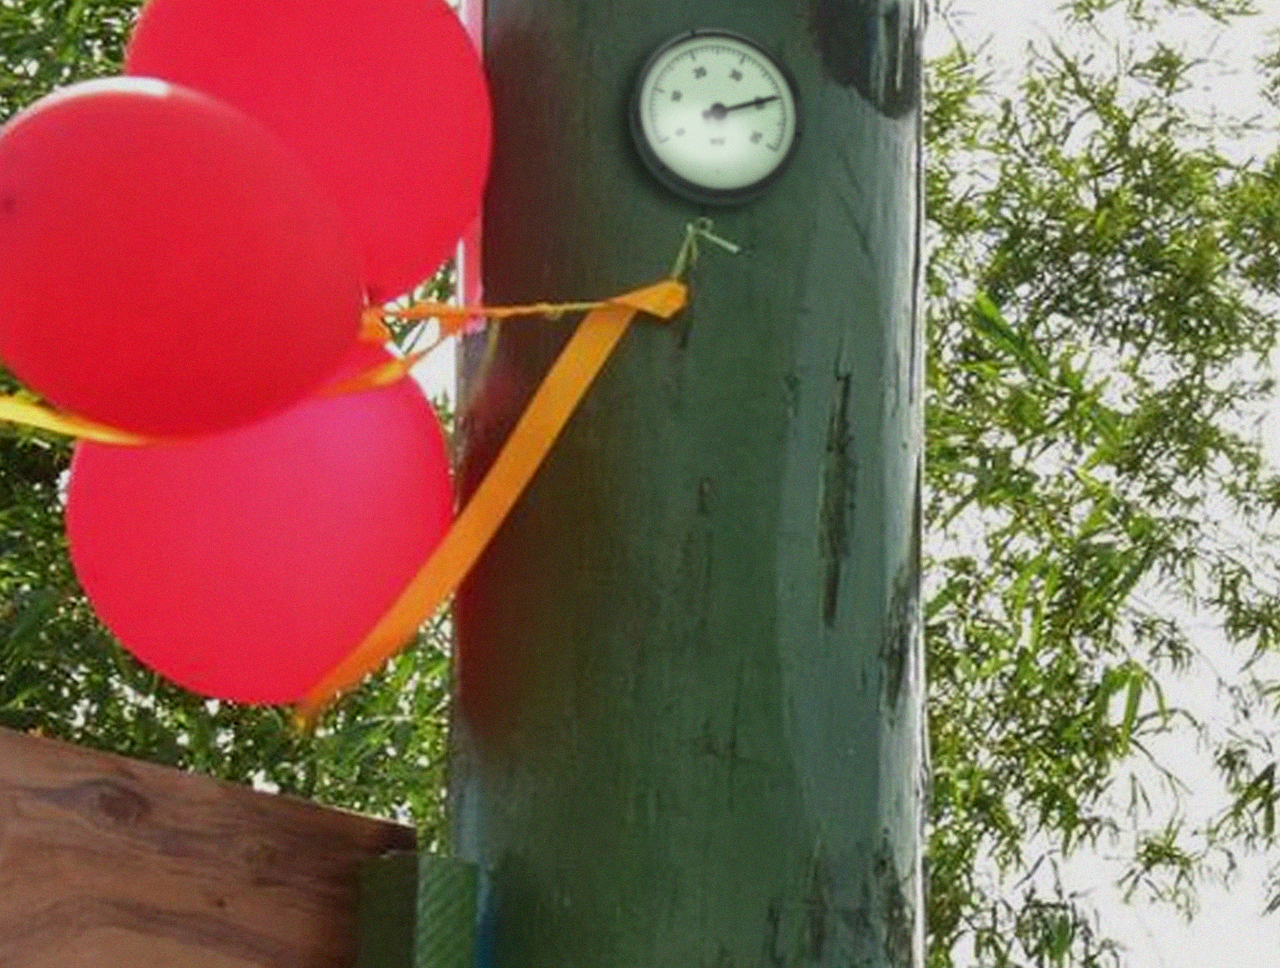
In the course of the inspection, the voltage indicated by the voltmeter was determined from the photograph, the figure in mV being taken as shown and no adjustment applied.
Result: 40 mV
